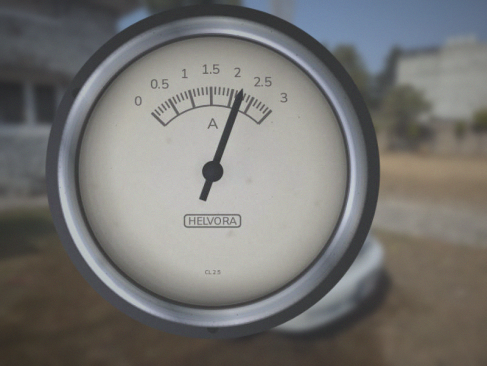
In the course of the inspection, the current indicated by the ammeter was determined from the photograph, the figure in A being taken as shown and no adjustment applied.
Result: 2.2 A
